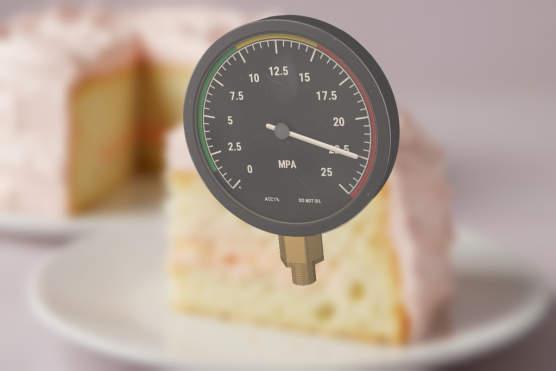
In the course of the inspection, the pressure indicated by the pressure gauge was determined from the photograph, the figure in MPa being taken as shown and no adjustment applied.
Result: 22.5 MPa
